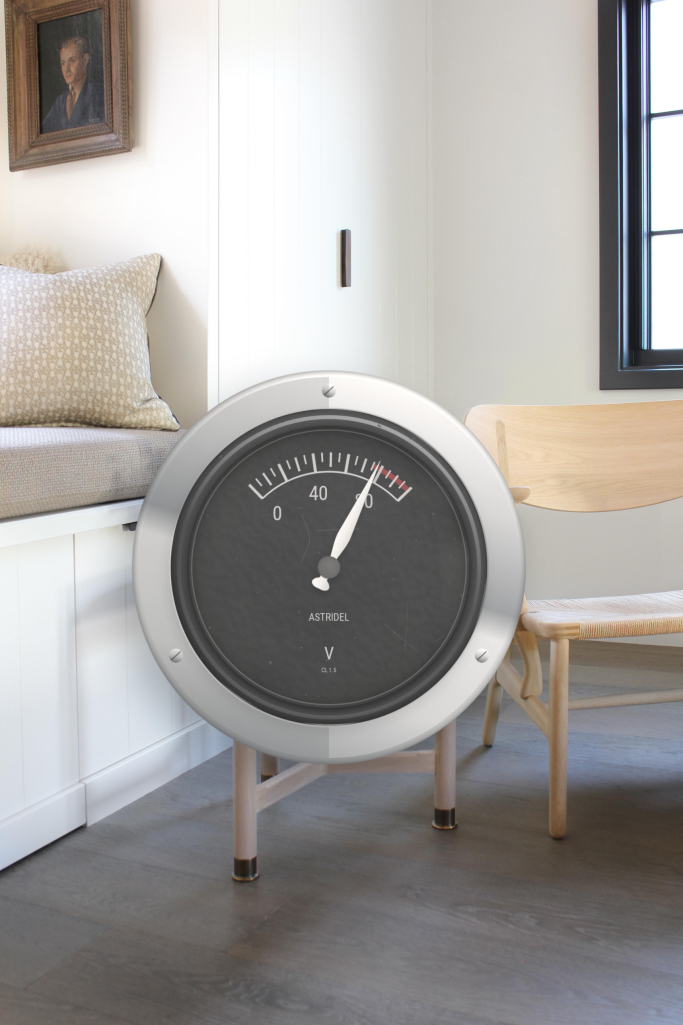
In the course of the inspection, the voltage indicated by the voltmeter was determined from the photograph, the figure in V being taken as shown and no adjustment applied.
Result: 77.5 V
